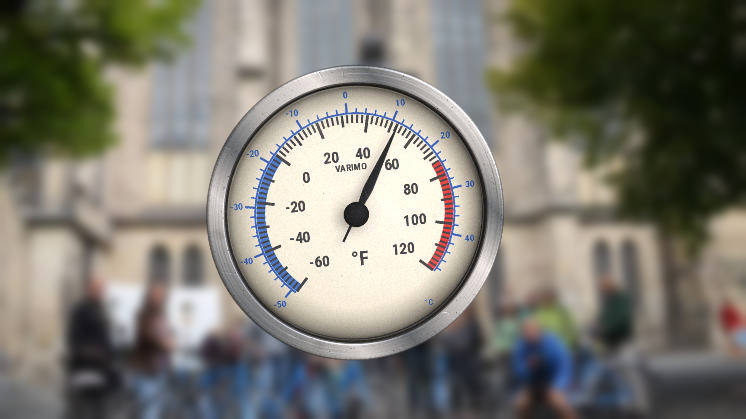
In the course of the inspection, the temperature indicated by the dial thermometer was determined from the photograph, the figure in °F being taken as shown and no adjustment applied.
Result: 52 °F
